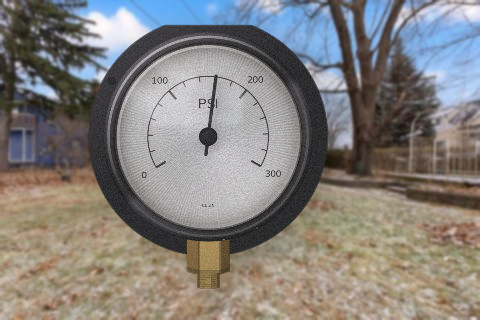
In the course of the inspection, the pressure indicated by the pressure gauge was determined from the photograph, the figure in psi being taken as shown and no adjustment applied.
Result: 160 psi
